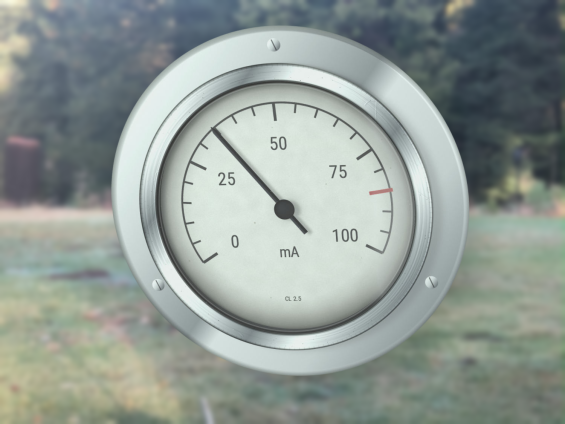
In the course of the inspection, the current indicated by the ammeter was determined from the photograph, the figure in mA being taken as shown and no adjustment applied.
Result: 35 mA
